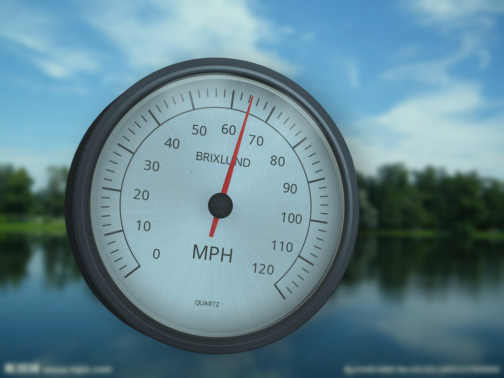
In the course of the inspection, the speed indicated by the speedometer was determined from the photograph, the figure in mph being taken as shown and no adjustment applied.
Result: 64 mph
